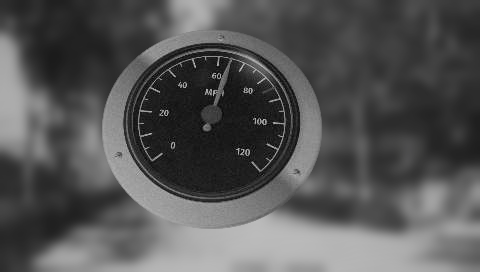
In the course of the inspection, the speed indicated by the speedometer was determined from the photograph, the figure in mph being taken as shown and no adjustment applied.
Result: 65 mph
